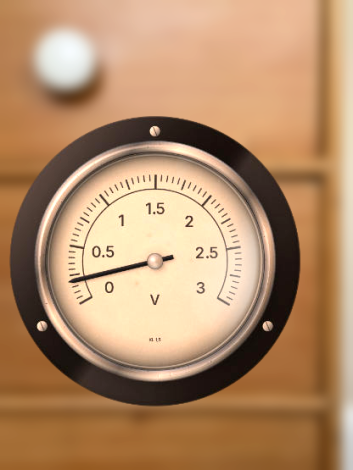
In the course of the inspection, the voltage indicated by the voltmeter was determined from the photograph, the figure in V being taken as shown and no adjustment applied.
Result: 0.2 V
